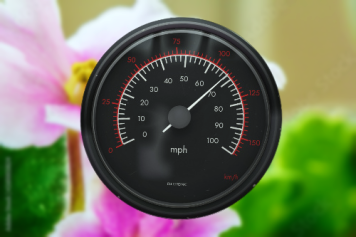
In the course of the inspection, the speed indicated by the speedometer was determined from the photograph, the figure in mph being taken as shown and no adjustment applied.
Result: 68 mph
